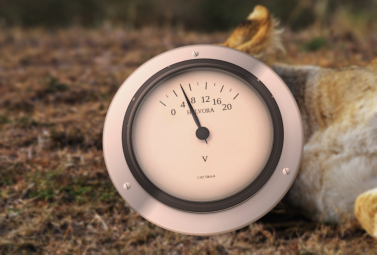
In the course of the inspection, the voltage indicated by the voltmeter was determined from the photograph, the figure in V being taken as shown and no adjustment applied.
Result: 6 V
